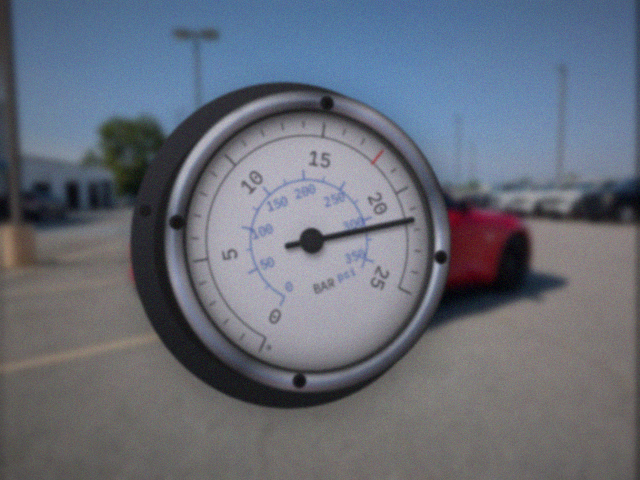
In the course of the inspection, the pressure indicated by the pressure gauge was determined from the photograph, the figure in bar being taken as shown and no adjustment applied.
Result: 21.5 bar
